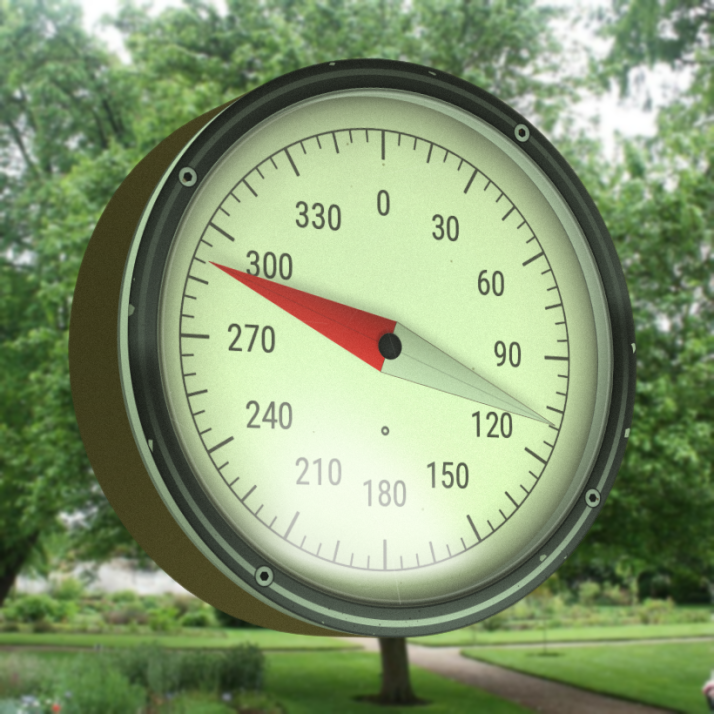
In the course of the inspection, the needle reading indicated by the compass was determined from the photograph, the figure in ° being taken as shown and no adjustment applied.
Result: 290 °
